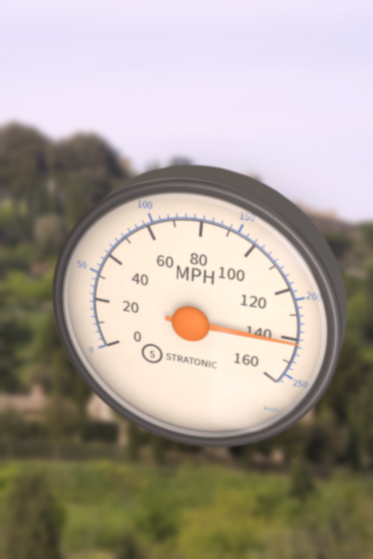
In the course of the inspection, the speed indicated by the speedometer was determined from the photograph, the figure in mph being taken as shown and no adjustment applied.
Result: 140 mph
